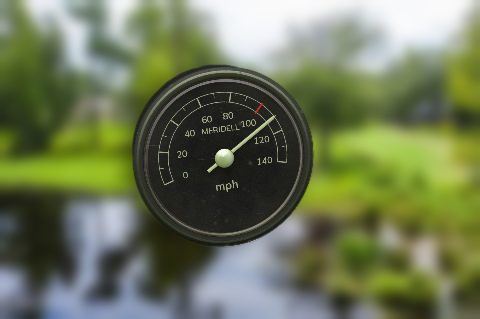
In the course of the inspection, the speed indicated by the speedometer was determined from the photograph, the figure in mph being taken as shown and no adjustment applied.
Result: 110 mph
